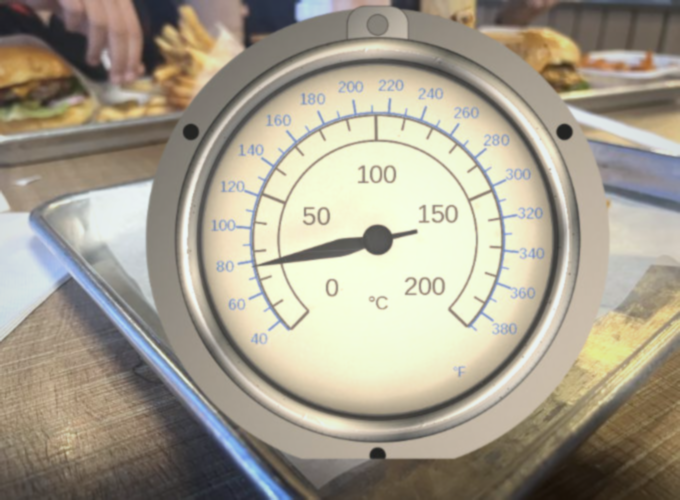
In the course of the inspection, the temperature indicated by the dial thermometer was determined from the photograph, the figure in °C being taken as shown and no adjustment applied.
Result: 25 °C
